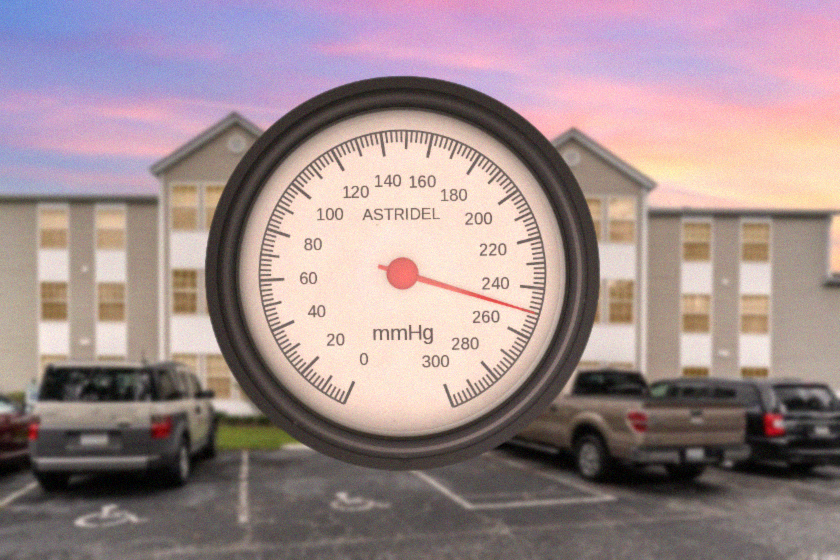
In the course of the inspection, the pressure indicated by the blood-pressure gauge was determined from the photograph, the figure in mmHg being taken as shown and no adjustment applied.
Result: 250 mmHg
